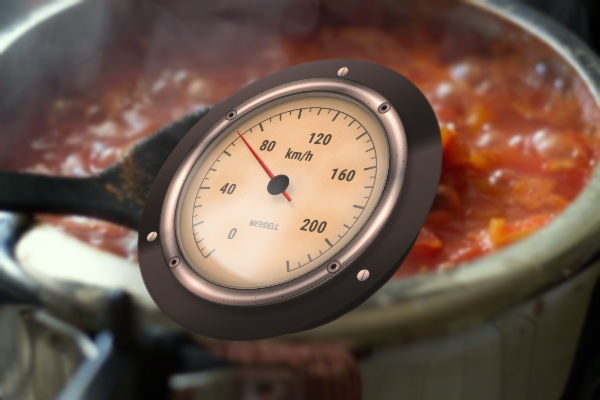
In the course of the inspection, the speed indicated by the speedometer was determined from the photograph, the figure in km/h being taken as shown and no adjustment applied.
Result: 70 km/h
